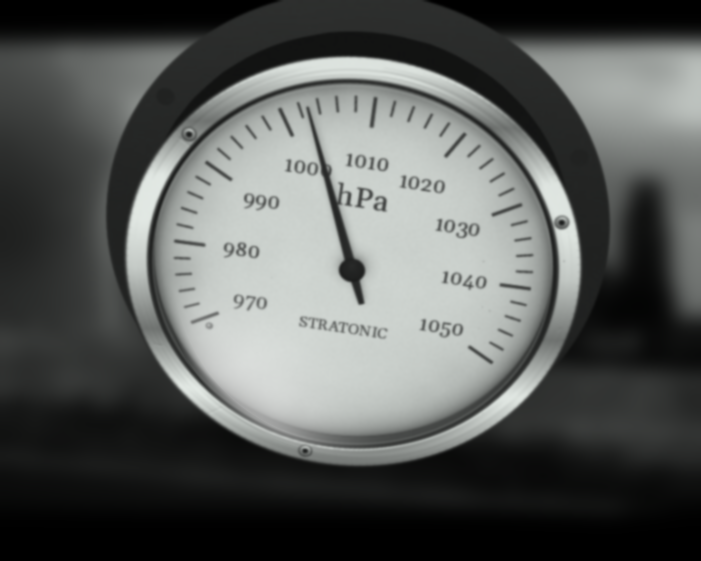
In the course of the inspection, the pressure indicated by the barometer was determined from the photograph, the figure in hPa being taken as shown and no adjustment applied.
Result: 1003 hPa
